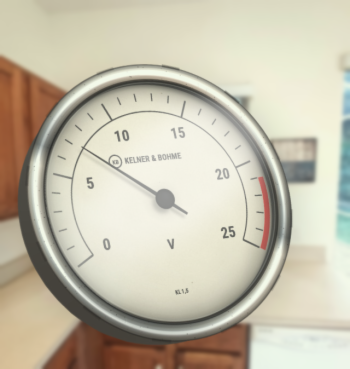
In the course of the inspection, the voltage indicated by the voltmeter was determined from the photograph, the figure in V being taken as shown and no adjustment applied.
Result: 7 V
